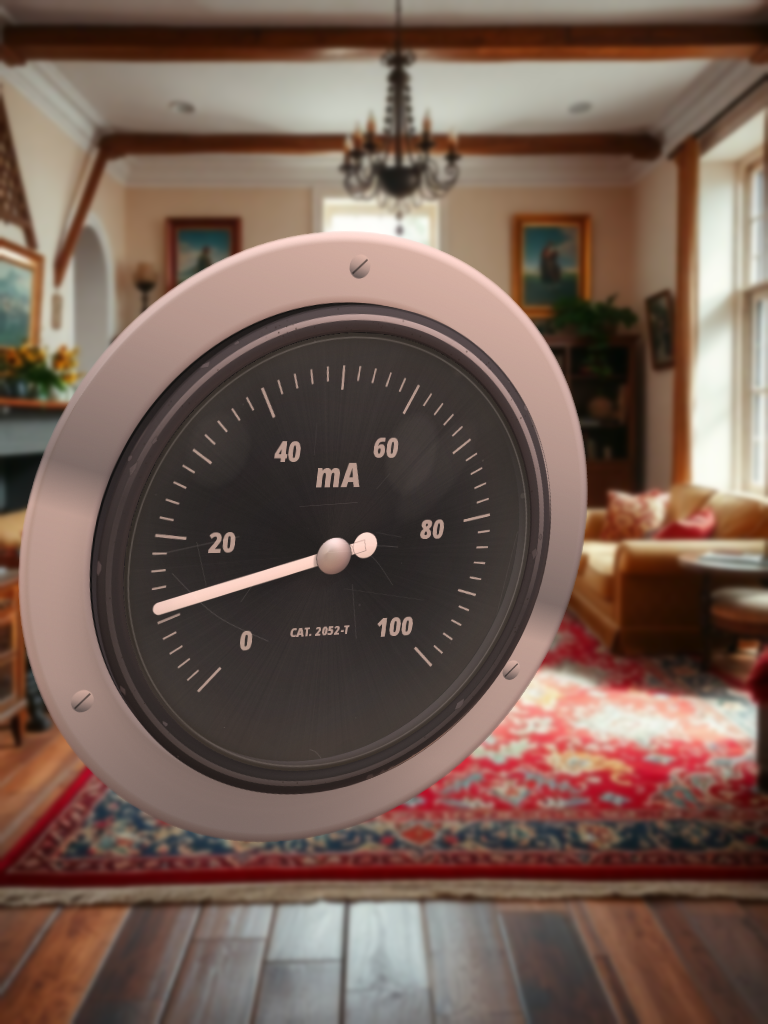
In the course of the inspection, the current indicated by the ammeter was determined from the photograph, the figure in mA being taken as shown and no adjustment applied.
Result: 12 mA
